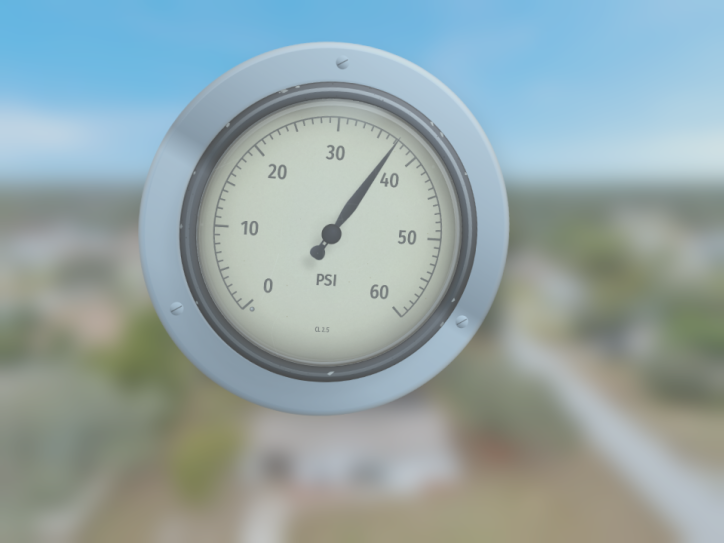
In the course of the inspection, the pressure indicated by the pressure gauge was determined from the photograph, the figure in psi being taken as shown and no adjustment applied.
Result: 37 psi
